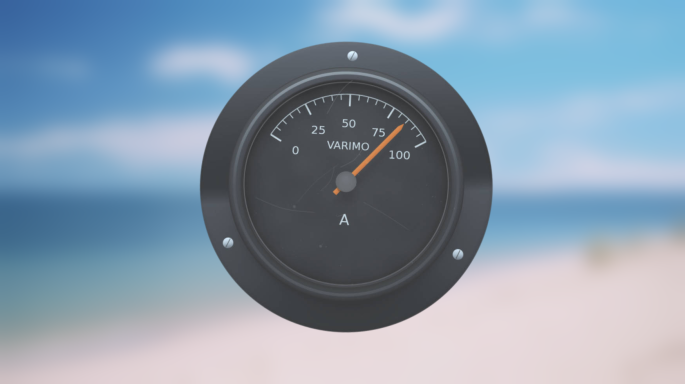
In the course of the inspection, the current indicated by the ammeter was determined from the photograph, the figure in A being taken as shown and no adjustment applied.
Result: 85 A
